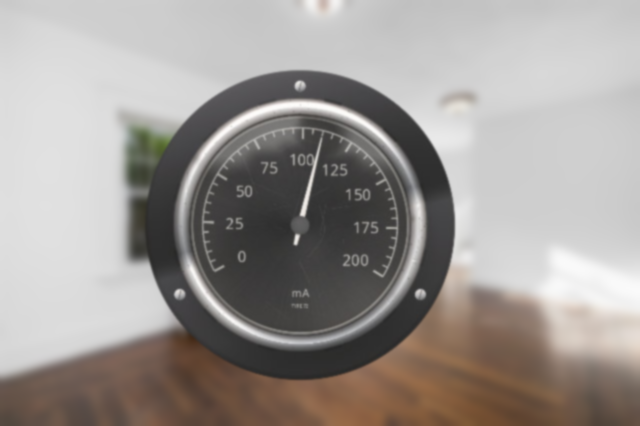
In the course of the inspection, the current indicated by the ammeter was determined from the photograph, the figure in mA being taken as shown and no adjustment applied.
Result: 110 mA
